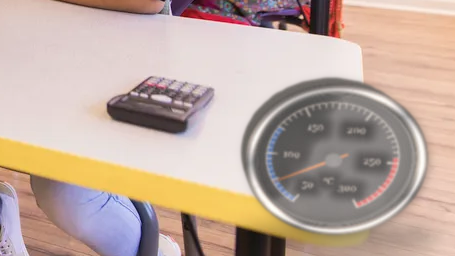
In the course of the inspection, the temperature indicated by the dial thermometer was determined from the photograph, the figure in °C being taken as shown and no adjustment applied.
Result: 75 °C
